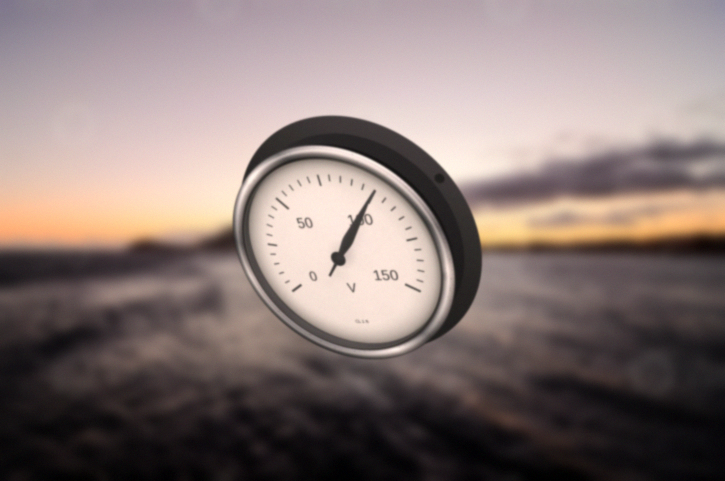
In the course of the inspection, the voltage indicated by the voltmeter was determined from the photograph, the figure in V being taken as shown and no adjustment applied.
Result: 100 V
